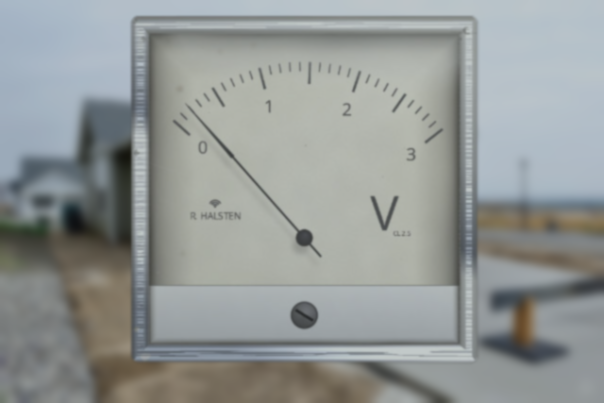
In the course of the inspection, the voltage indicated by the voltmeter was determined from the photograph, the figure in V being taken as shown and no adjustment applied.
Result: 0.2 V
